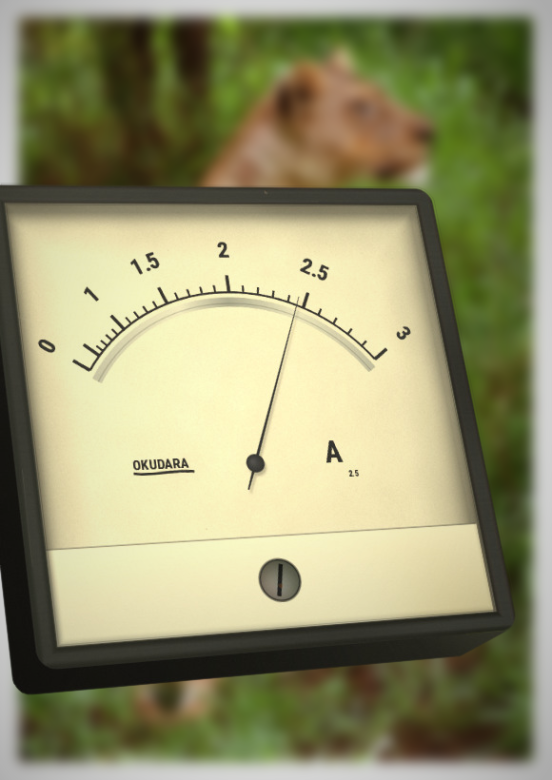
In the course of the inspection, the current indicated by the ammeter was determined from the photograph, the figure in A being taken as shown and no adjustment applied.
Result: 2.45 A
